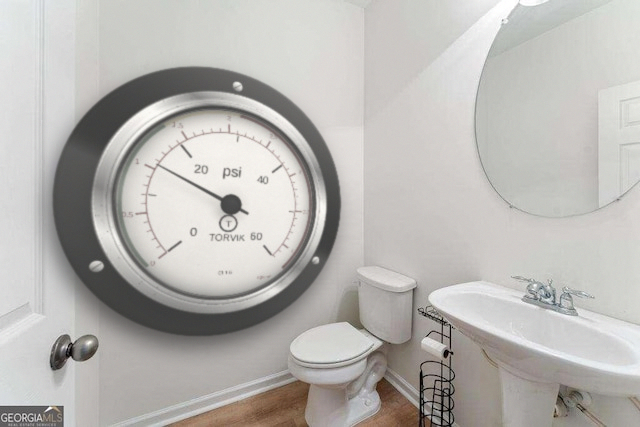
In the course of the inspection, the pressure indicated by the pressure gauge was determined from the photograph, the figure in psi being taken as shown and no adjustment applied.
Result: 15 psi
